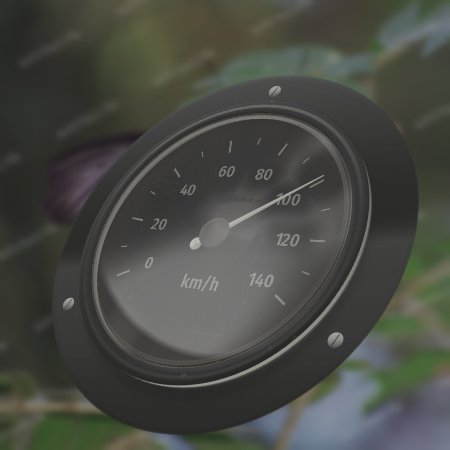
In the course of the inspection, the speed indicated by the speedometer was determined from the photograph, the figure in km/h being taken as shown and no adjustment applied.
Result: 100 km/h
